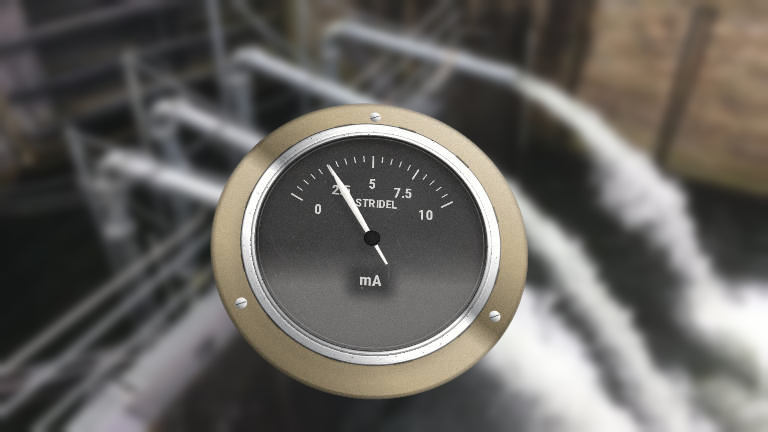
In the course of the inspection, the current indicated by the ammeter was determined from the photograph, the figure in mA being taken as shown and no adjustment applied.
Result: 2.5 mA
